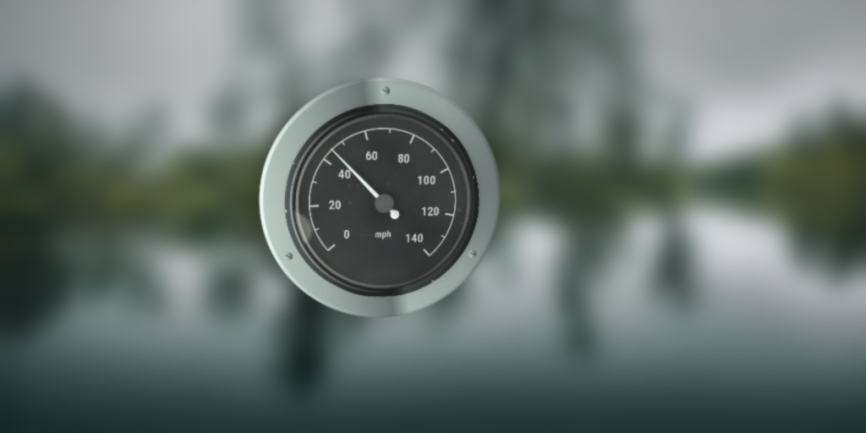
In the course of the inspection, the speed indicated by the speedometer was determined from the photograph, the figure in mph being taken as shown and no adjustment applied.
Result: 45 mph
